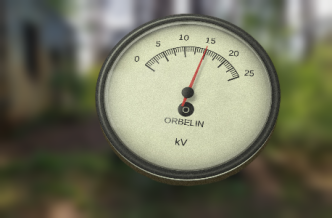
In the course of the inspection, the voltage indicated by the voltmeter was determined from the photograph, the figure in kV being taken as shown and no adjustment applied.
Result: 15 kV
